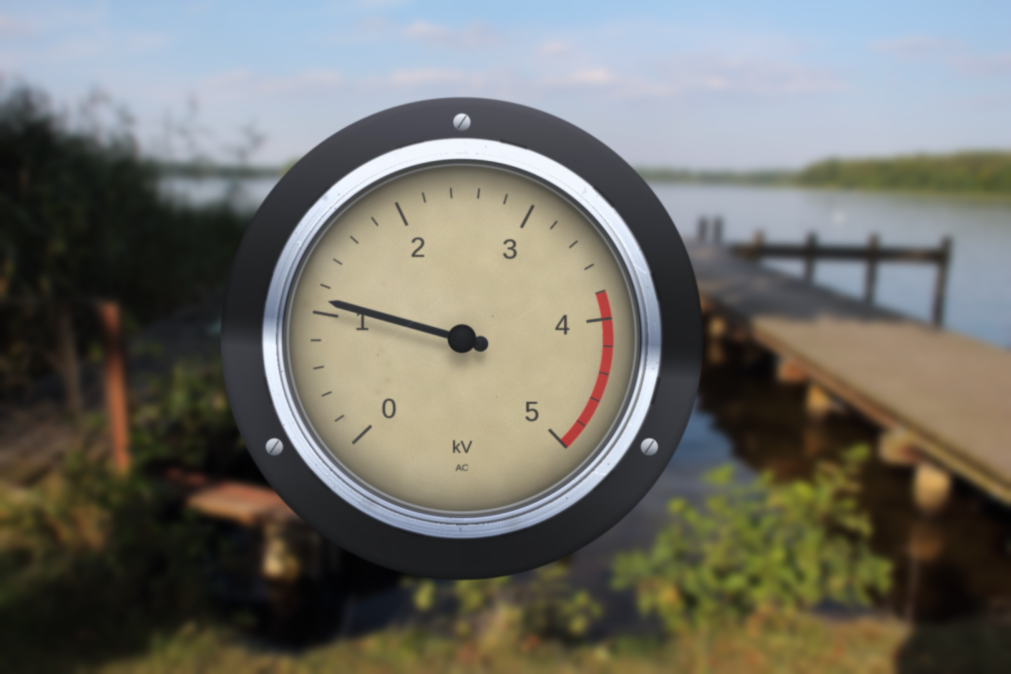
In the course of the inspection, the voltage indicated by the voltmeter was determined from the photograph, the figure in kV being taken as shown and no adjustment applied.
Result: 1.1 kV
